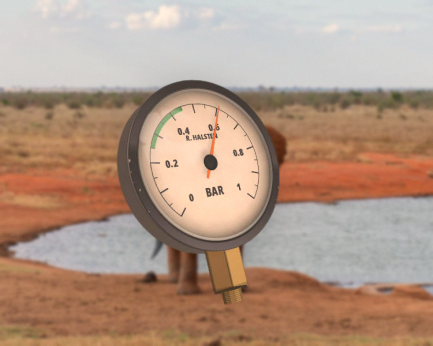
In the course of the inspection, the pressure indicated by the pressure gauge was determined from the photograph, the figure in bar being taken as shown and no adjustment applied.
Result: 0.6 bar
